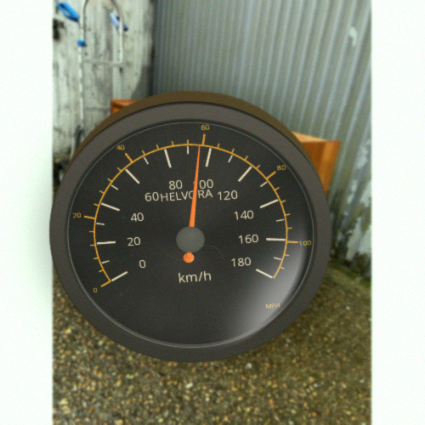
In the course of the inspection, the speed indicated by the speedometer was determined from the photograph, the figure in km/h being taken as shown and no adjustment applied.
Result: 95 km/h
